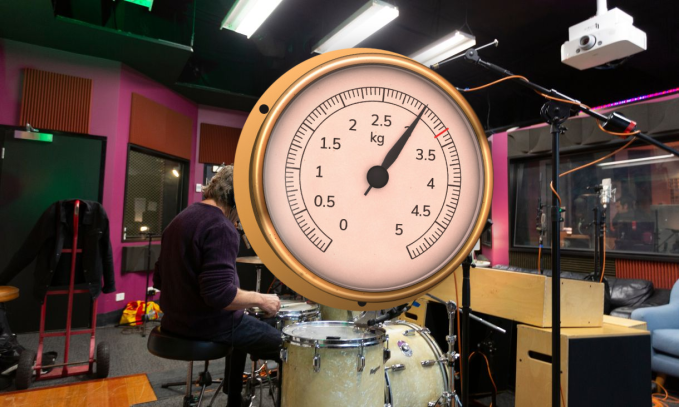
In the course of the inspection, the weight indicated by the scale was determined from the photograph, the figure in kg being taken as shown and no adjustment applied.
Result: 3 kg
